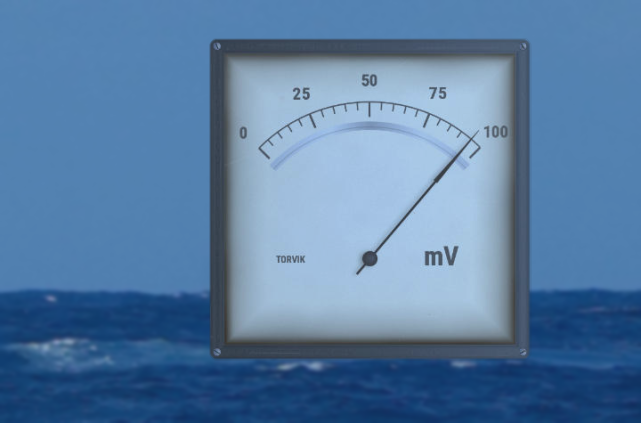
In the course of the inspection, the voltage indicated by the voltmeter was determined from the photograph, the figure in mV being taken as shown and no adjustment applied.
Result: 95 mV
